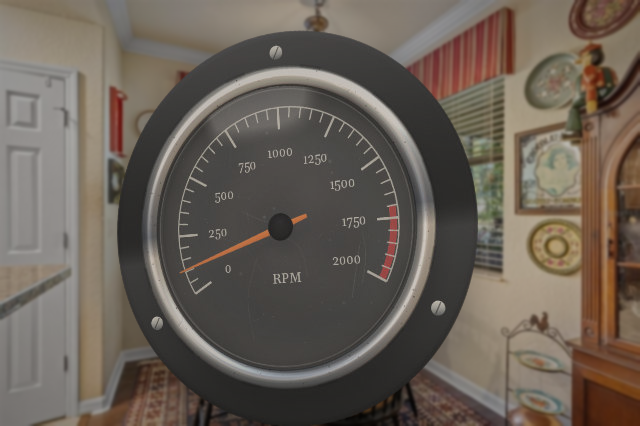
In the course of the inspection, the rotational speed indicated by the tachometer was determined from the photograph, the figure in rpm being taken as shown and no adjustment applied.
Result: 100 rpm
